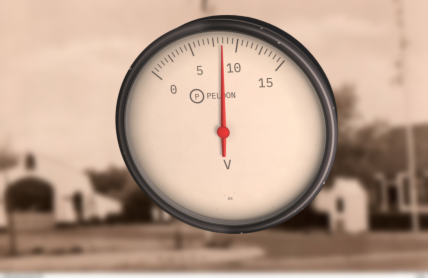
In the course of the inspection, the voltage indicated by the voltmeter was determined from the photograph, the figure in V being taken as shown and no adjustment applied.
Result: 8.5 V
